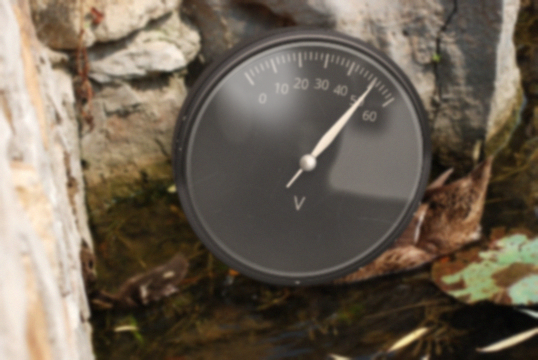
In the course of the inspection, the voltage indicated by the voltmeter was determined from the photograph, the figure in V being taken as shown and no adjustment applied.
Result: 50 V
